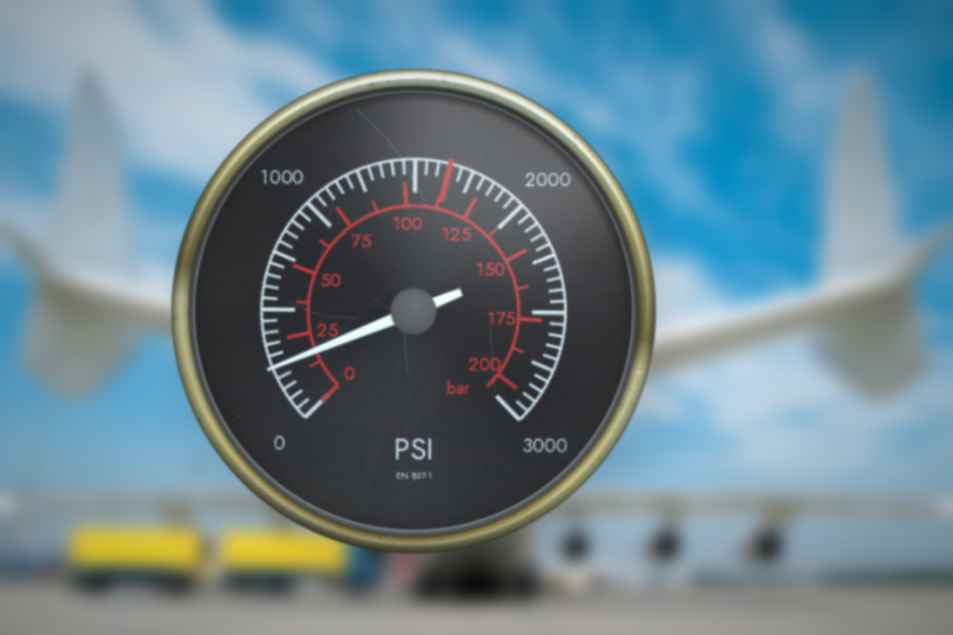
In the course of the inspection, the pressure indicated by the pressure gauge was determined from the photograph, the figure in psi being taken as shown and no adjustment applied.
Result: 250 psi
